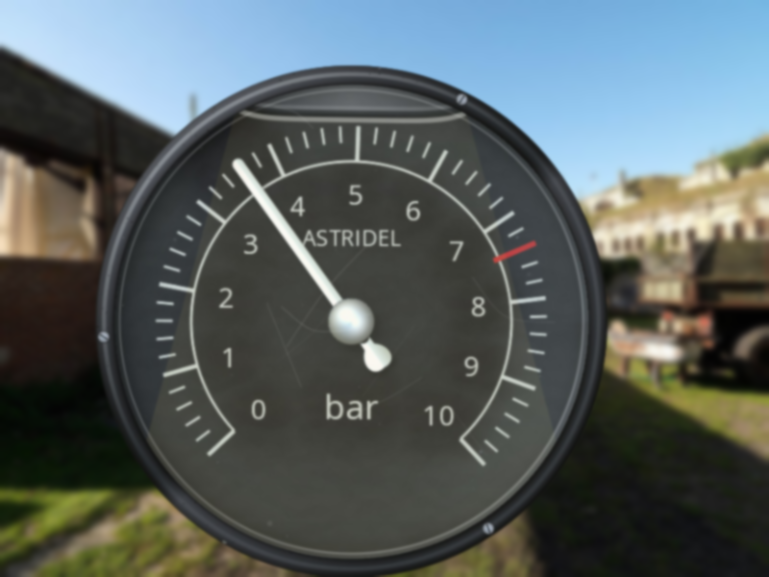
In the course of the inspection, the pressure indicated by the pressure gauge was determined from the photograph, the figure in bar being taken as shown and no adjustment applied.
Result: 3.6 bar
